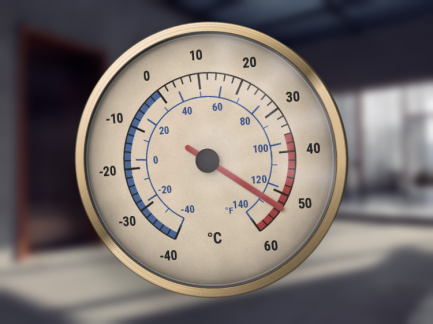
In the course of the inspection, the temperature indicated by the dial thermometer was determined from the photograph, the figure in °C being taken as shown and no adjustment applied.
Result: 53 °C
